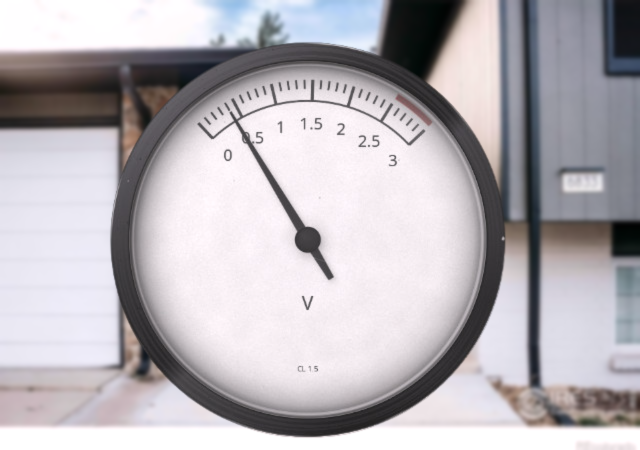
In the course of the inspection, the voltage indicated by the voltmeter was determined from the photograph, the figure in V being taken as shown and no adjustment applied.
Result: 0.4 V
